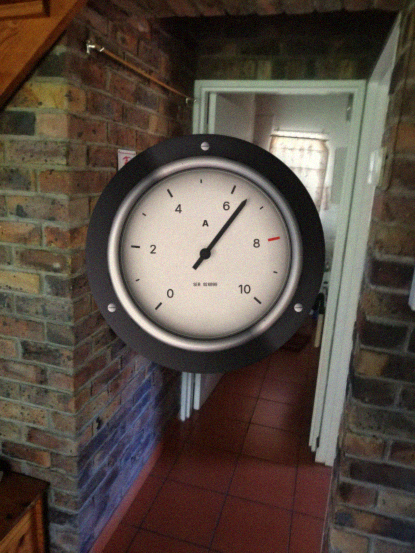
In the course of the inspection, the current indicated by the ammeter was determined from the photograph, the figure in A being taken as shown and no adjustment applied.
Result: 6.5 A
